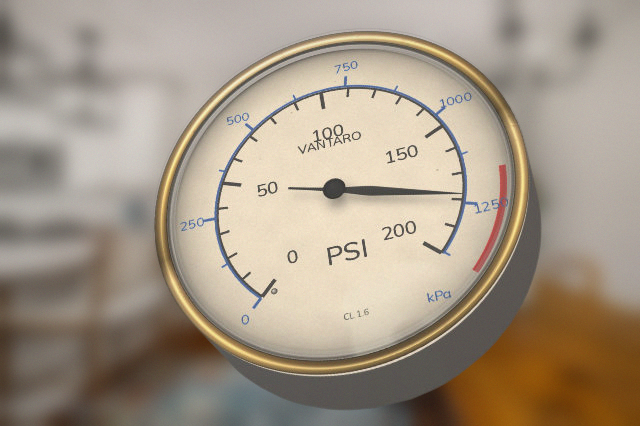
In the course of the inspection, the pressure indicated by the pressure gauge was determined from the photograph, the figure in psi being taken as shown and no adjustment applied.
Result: 180 psi
